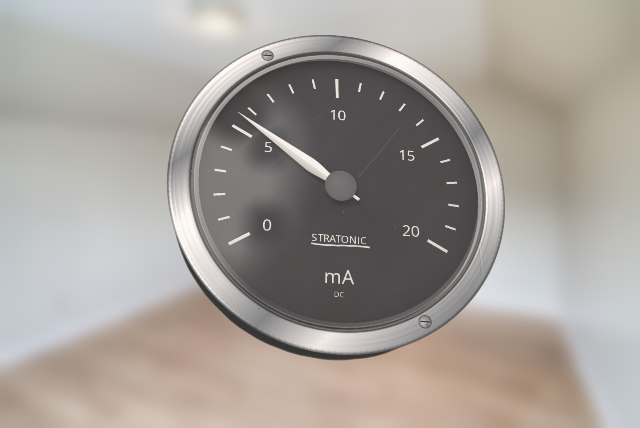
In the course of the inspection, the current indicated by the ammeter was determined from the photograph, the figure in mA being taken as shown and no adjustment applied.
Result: 5.5 mA
